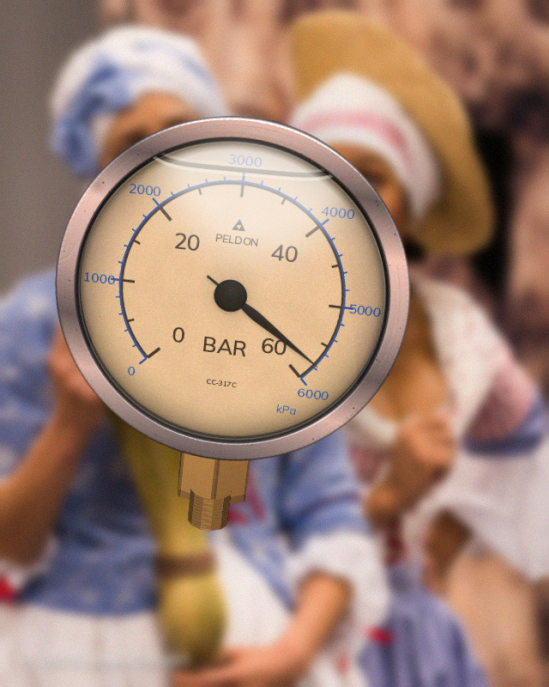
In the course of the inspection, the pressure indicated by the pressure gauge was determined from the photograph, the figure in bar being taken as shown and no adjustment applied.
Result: 57.5 bar
